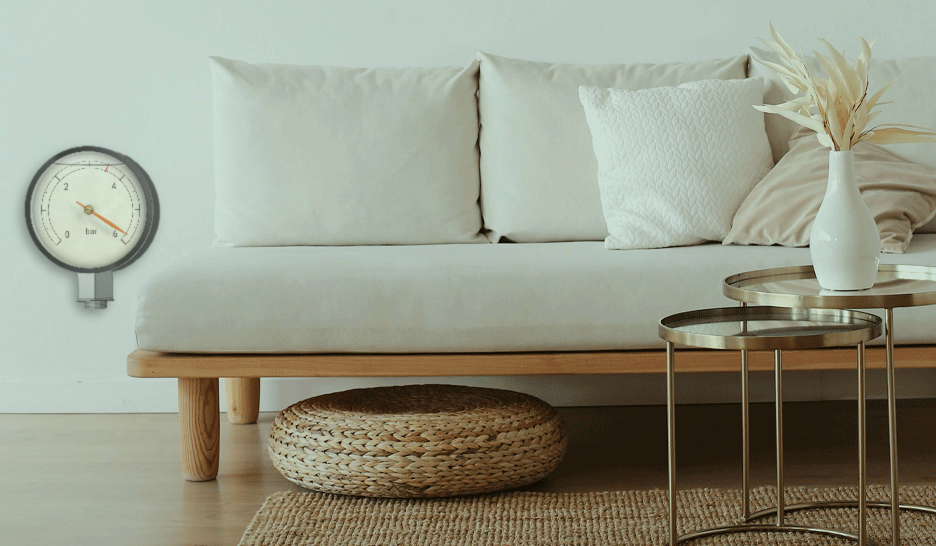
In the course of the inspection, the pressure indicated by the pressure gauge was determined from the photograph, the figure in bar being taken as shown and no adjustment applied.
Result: 5.75 bar
